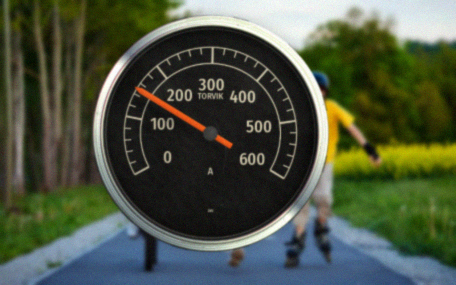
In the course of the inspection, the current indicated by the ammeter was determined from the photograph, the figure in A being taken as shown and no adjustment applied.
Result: 150 A
